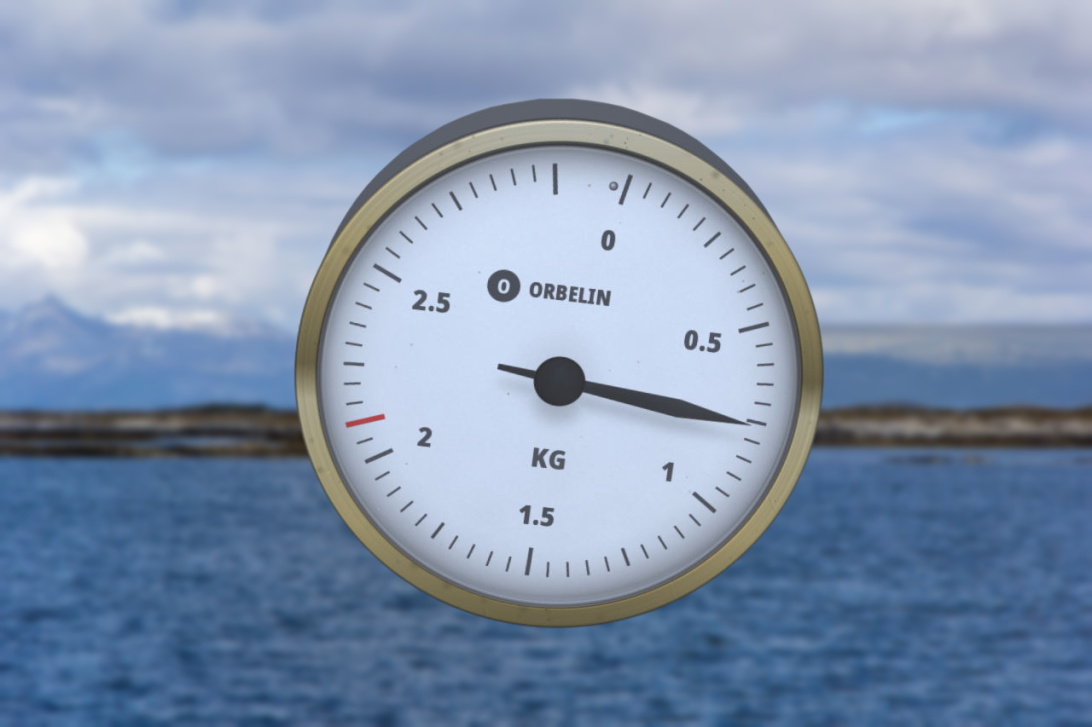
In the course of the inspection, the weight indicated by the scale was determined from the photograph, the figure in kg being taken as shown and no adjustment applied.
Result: 0.75 kg
